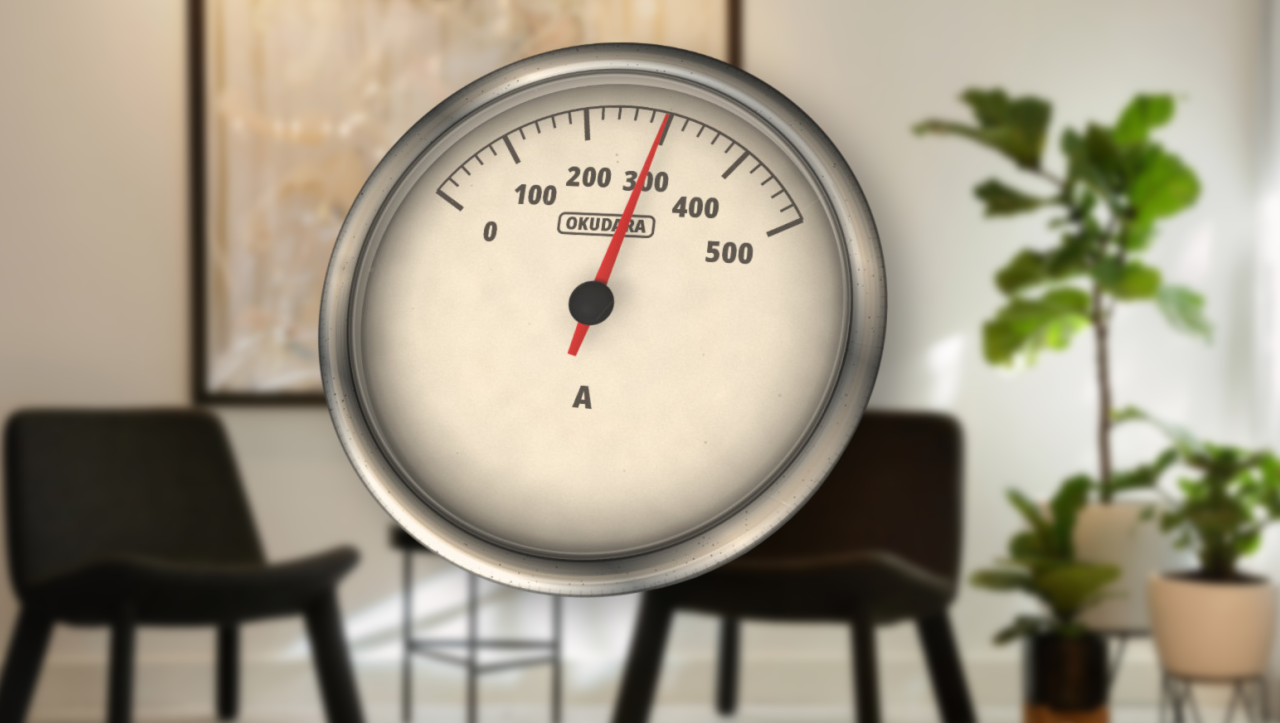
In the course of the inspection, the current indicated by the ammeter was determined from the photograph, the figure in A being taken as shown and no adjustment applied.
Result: 300 A
